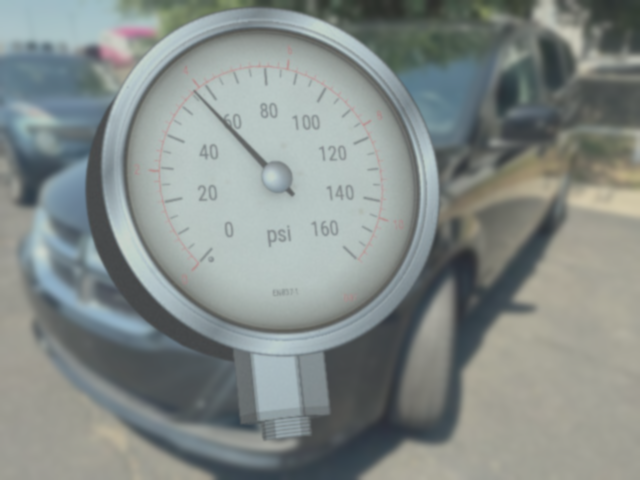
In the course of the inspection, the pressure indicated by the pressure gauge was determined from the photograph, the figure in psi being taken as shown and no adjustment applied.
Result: 55 psi
